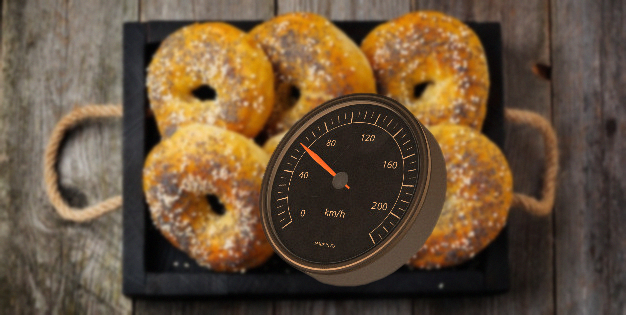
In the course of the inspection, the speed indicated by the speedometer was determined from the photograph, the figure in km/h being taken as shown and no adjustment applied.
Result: 60 km/h
